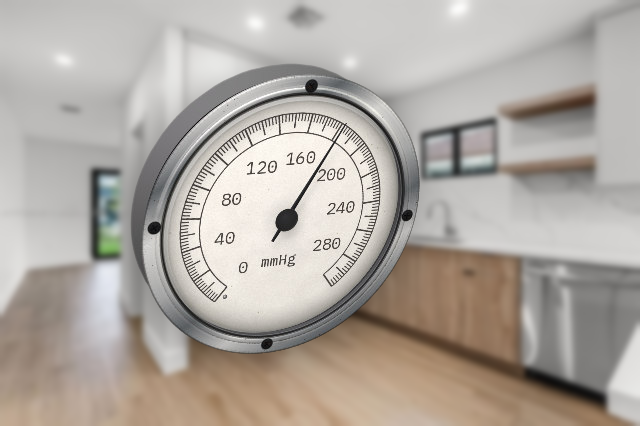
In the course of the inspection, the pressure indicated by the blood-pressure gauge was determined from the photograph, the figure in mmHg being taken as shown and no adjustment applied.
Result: 180 mmHg
